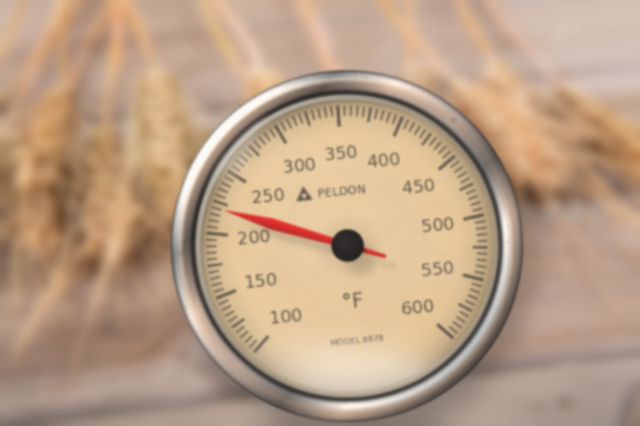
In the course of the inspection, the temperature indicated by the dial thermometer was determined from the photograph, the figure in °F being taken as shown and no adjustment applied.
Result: 220 °F
